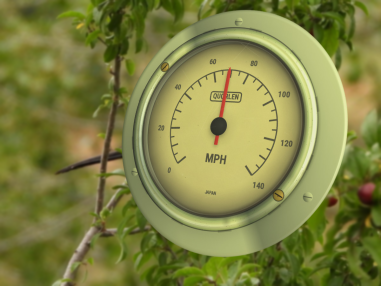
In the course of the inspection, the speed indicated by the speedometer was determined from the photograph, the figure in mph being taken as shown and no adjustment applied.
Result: 70 mph
